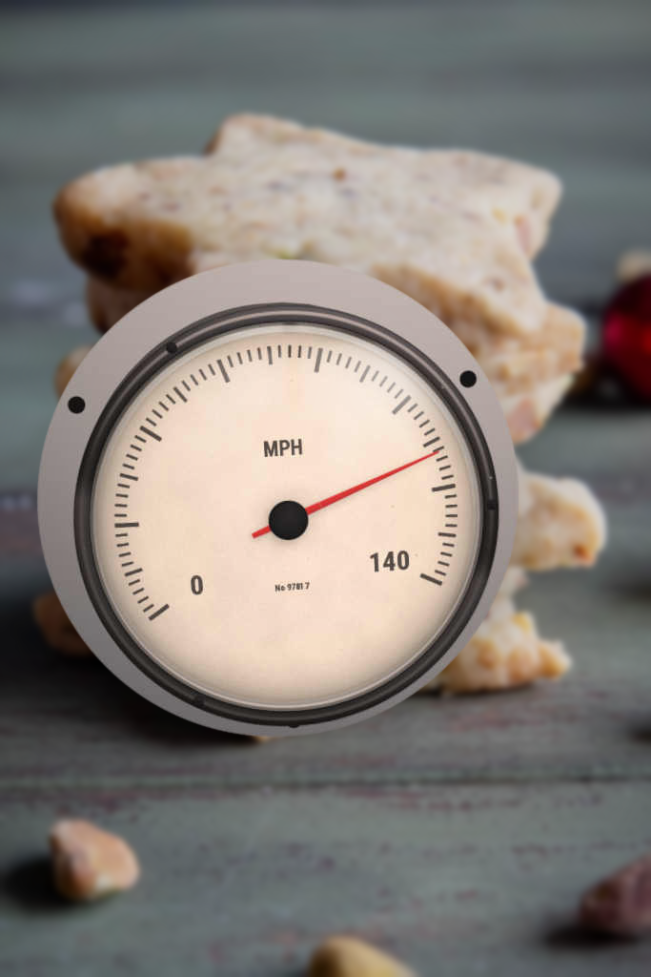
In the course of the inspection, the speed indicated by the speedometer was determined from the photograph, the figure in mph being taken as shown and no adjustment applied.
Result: 112 mph
